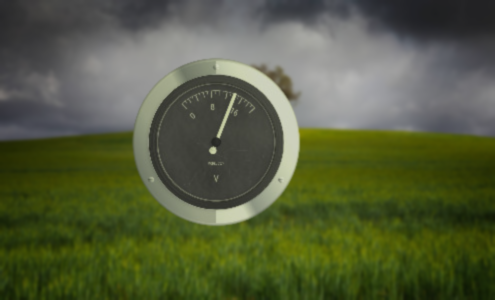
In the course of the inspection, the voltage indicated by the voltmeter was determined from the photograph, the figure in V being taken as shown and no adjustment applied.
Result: 14 V
